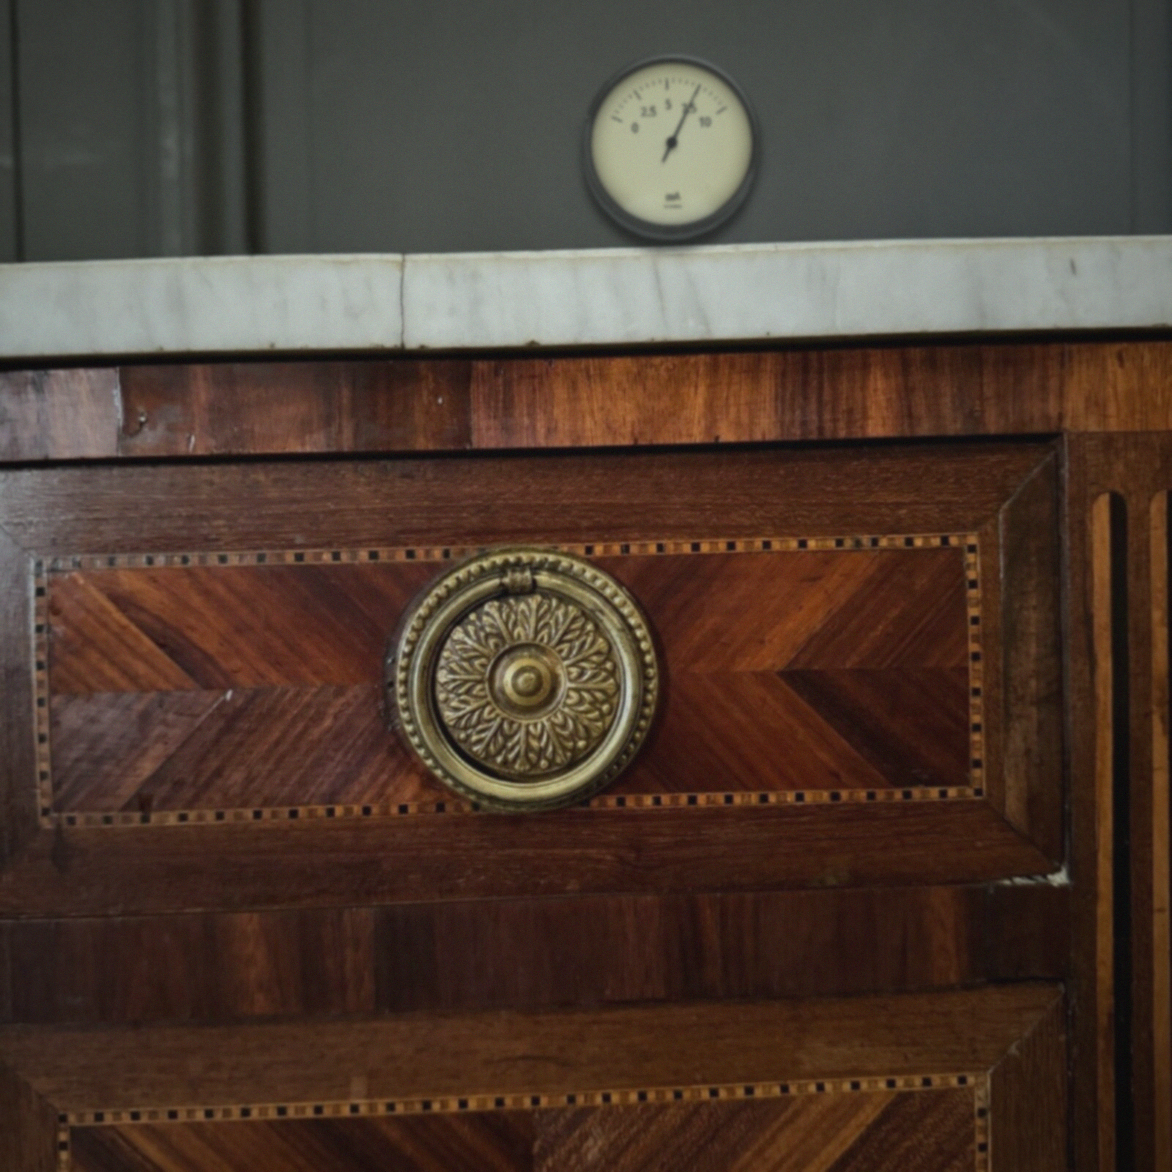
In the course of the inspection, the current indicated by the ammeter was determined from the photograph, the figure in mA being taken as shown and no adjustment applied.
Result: 7.5 mA
